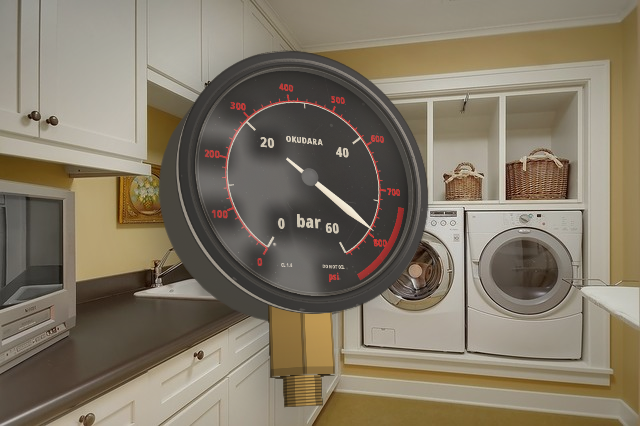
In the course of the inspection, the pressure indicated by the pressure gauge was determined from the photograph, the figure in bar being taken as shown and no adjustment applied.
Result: 55 bar
